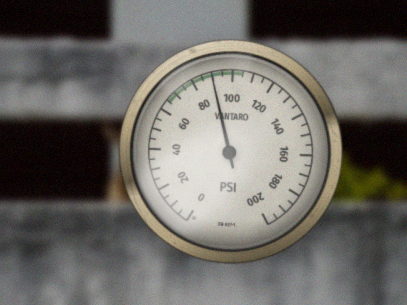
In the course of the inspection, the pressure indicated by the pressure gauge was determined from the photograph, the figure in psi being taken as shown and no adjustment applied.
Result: 90 psi
